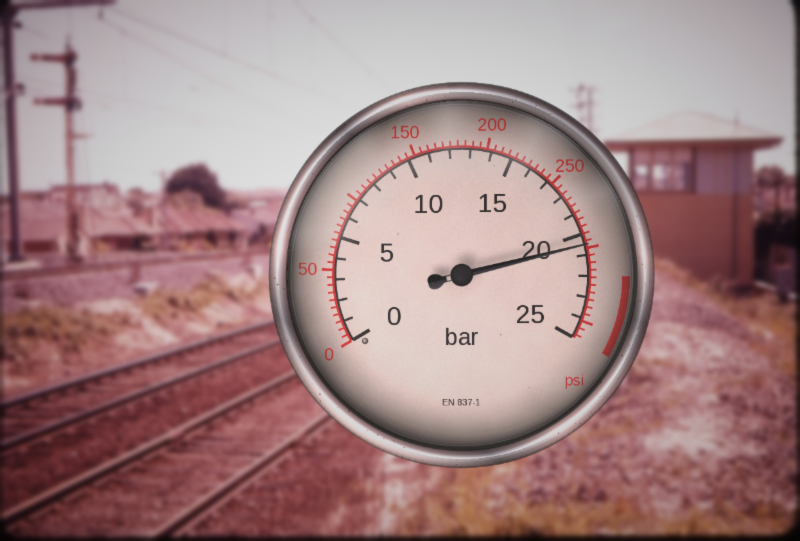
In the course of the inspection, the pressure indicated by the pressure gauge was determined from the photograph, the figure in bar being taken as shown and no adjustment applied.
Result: 20.5 bar
